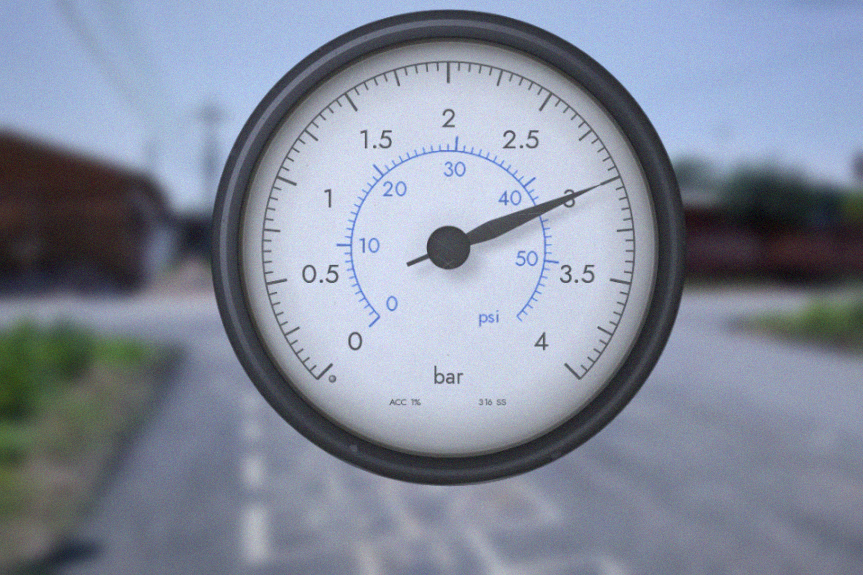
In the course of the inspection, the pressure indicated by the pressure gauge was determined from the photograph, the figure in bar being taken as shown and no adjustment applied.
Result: 3 bar
